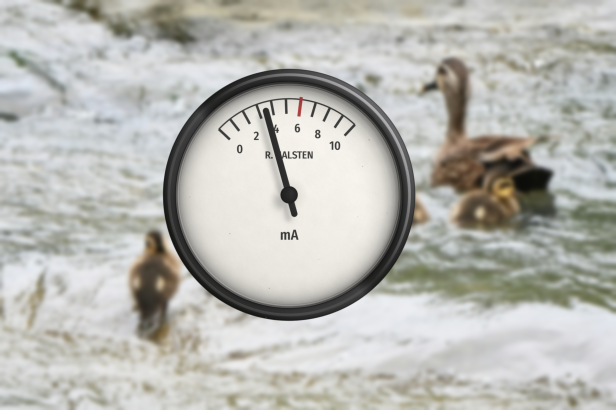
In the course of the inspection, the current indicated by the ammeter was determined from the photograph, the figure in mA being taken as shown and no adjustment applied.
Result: 3.5 mA
